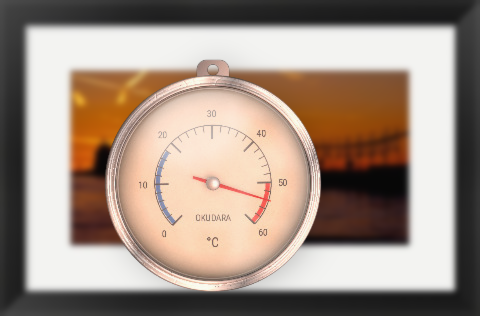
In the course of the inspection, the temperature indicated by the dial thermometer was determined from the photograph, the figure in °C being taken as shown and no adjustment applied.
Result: 54 °C
